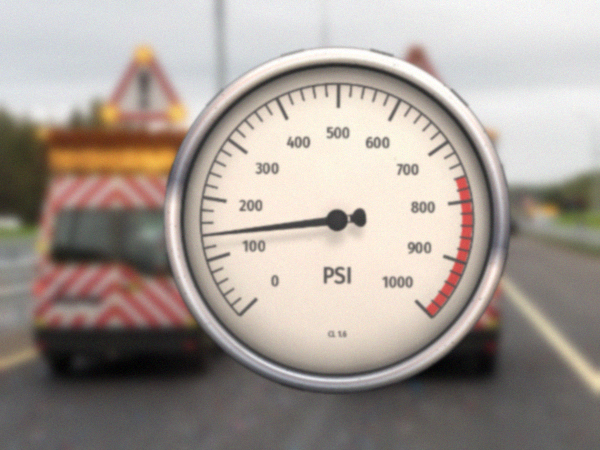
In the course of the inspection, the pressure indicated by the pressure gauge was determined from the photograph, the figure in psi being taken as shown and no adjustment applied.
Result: 140 psi
